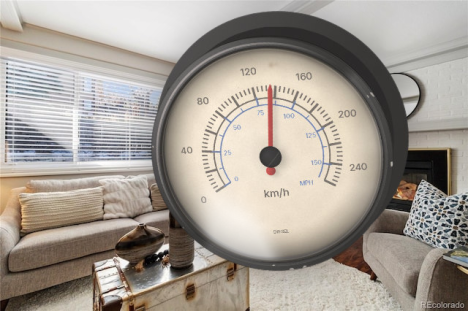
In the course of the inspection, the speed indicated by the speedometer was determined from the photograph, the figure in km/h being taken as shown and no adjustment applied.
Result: 136 km/h
